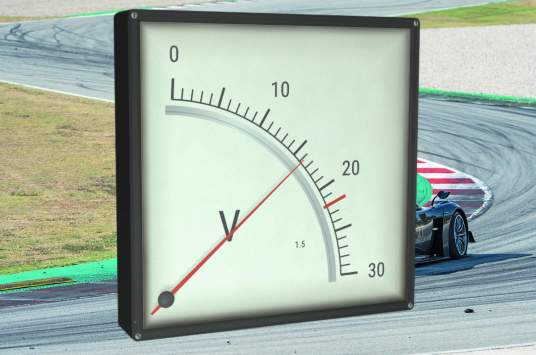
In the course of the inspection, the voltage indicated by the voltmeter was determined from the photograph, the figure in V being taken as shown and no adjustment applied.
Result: 16 V
